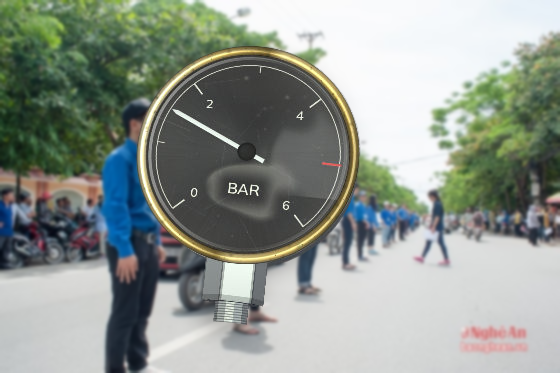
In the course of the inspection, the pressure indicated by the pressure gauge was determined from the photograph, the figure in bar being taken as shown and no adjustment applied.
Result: 1.5 bar
